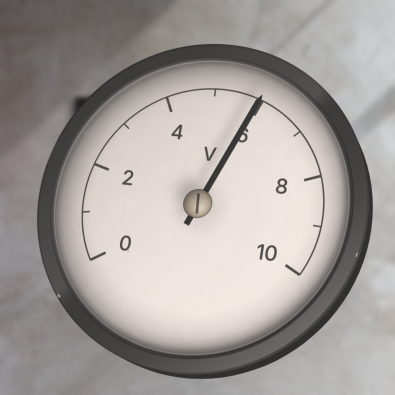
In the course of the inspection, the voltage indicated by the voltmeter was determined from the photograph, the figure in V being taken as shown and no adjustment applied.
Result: 6 V
